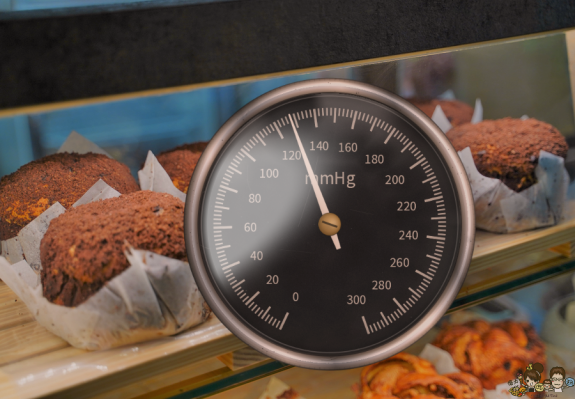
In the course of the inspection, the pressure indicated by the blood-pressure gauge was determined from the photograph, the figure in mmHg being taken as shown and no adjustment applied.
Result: 128 mmHg
